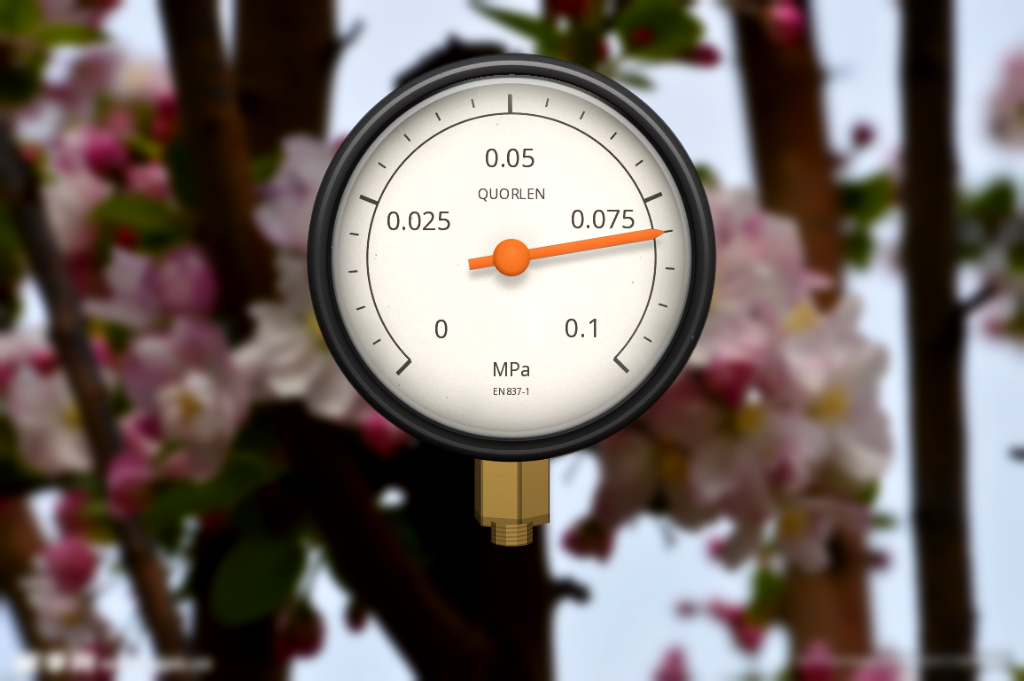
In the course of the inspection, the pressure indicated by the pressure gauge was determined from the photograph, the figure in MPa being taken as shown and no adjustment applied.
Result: 0.08 MPa
